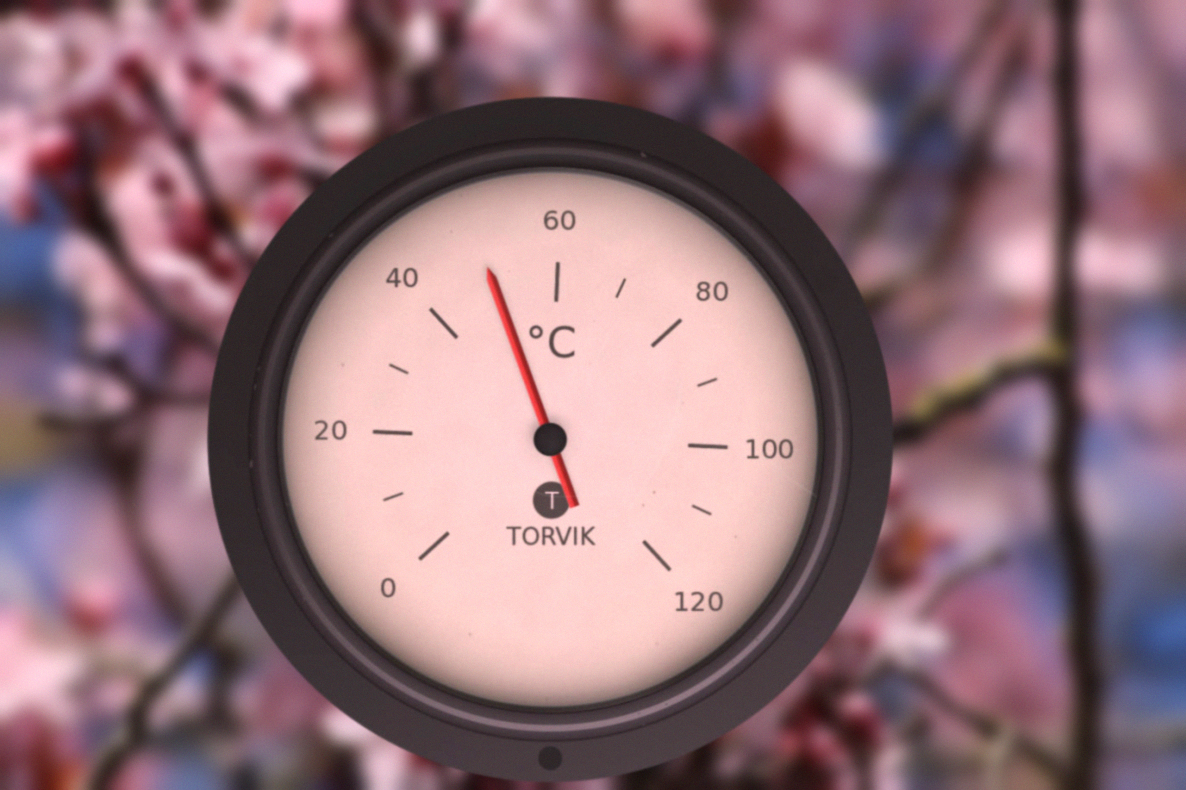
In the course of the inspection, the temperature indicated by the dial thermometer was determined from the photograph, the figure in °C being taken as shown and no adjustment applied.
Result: 50 °C
